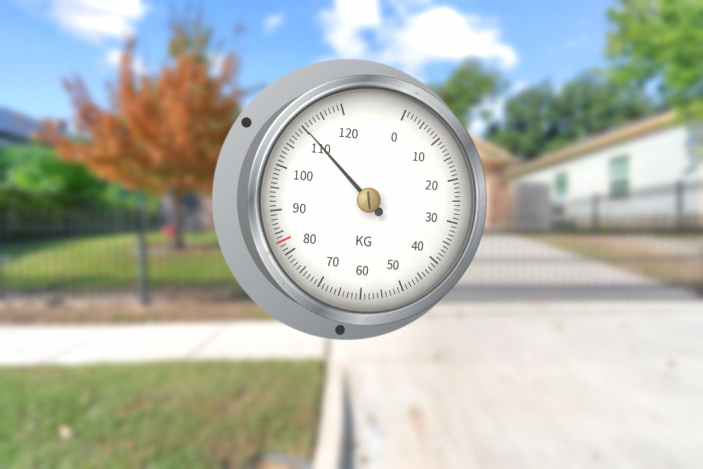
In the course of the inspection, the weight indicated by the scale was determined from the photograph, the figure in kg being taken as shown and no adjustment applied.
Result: 110 kg
